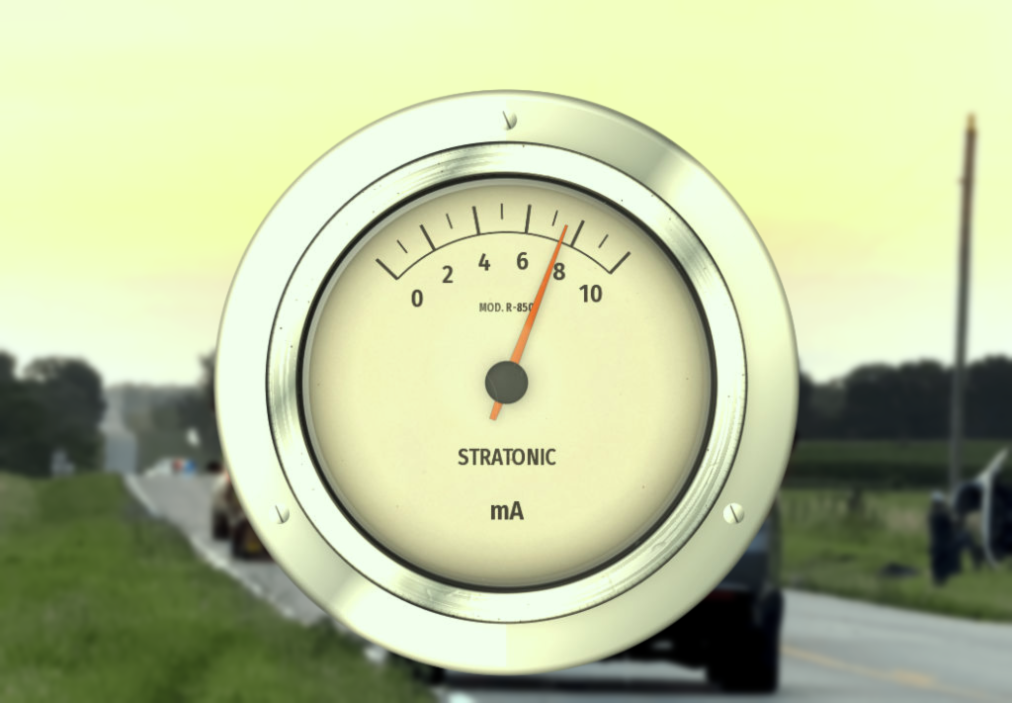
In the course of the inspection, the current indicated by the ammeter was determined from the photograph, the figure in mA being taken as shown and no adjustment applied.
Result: 7.5 mA
